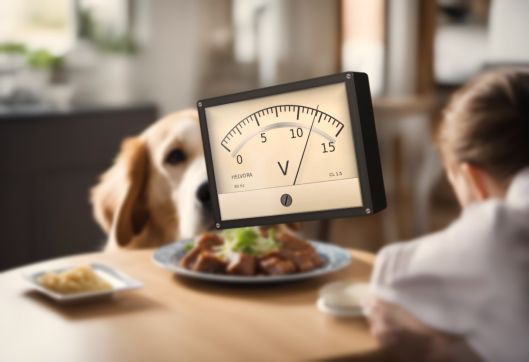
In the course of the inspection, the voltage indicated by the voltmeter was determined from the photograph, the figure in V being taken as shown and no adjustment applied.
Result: 12 V
